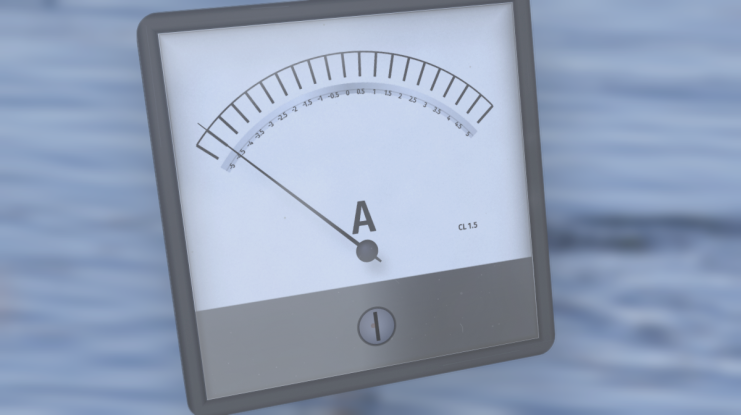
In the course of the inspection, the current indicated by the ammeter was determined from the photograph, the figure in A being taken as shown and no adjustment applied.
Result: -4.5 A
